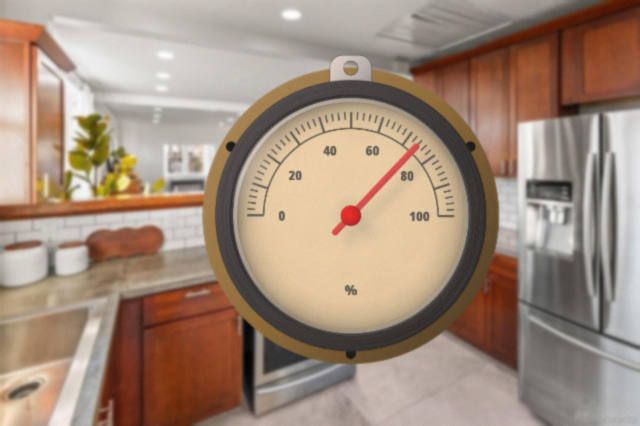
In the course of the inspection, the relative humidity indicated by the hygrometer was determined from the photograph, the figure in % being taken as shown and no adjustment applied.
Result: 74 %
